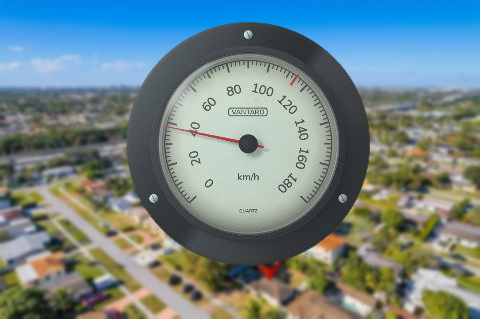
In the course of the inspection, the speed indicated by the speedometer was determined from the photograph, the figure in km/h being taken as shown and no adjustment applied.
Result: 38 km/h
